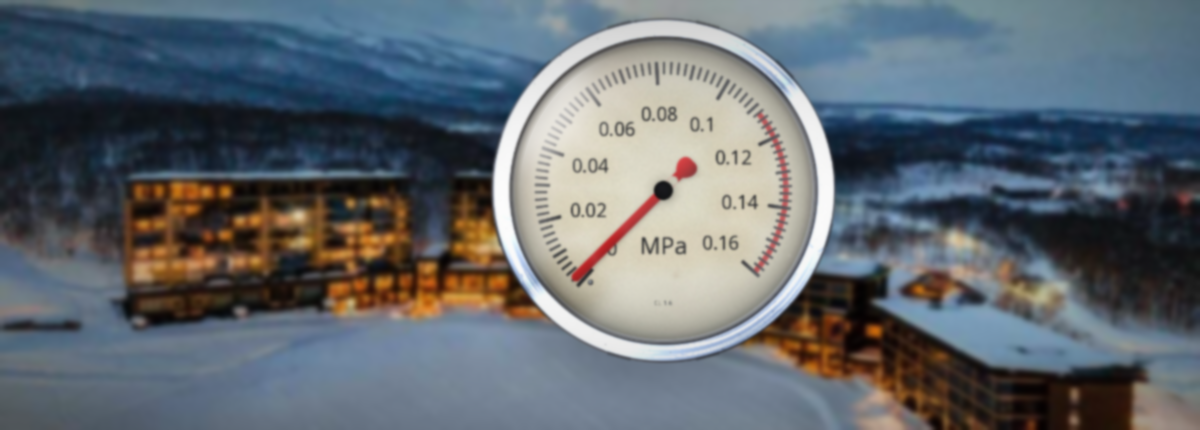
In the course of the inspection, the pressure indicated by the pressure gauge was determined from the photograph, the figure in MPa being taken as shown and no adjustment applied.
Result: 0.002 MPa
